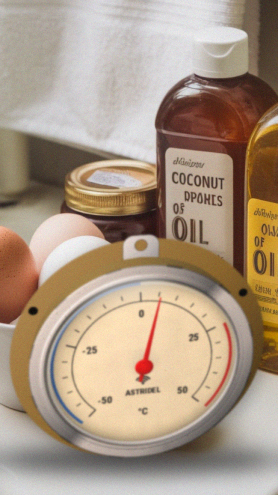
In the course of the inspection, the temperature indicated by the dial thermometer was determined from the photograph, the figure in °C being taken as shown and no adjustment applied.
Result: 5 °C
